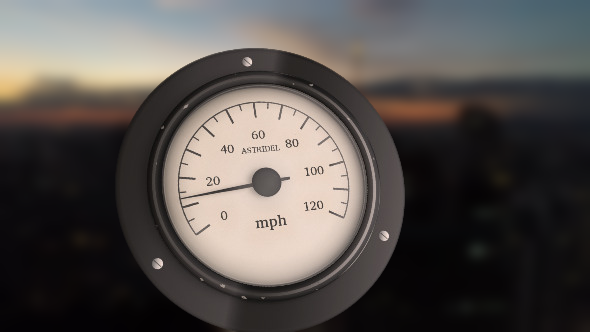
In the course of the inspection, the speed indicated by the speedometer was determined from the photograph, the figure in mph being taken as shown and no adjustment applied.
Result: 12.5 mph
